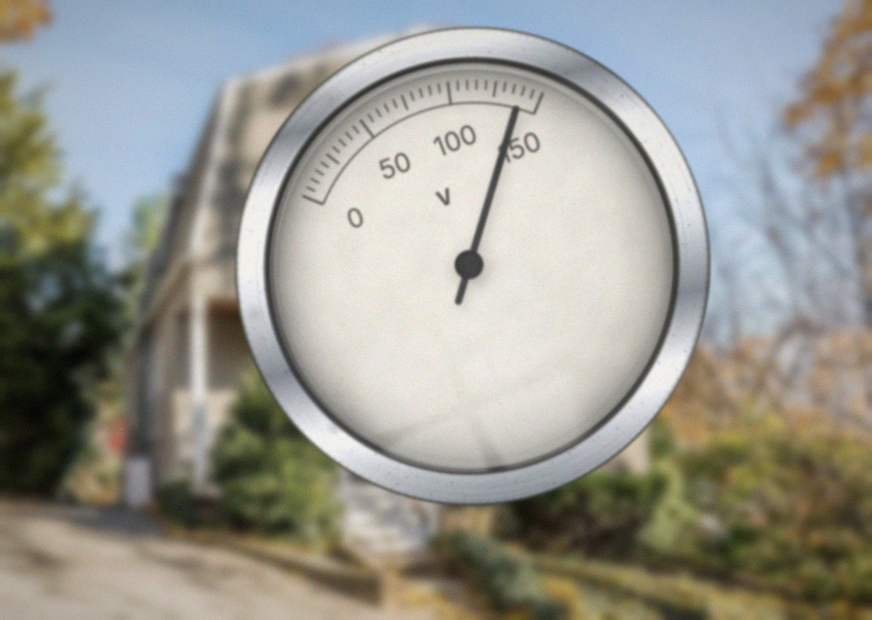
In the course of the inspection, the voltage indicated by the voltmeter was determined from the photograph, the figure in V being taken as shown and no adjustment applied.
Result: 140 V
